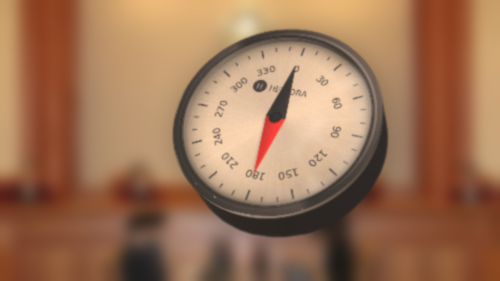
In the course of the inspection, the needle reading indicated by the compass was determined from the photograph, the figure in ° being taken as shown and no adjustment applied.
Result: 180 °
